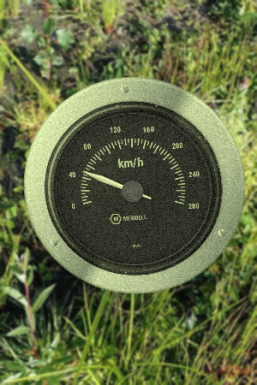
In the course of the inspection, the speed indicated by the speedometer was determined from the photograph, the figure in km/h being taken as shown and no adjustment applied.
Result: 50 km/h
